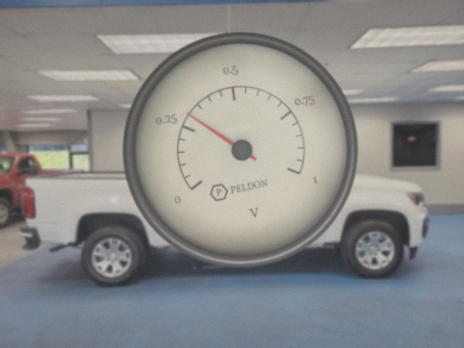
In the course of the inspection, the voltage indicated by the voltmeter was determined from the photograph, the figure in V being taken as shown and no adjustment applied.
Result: 0.3 V
